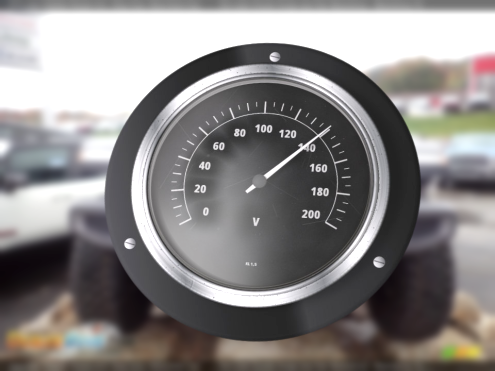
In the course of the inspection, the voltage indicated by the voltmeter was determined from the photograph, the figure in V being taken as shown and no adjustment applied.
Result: 140 V
